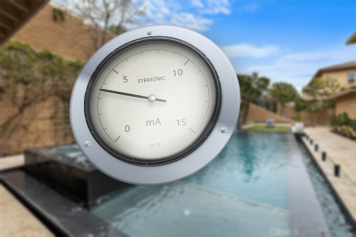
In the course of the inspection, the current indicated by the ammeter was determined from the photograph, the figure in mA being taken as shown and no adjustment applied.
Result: 3.5 mA
